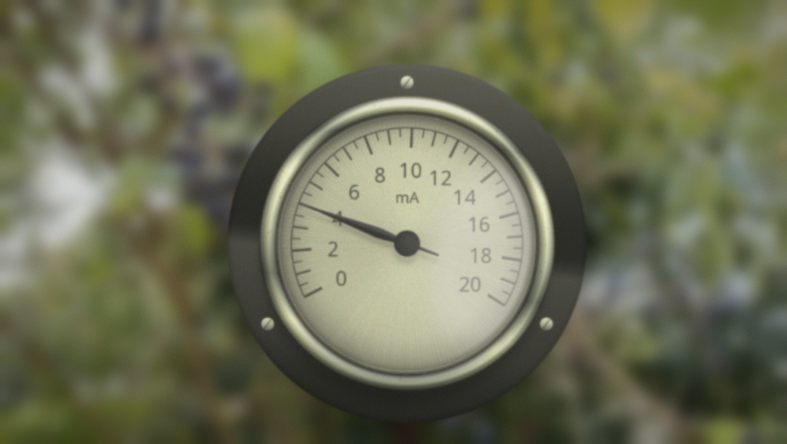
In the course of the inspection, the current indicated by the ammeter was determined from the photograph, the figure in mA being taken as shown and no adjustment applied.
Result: 4 mA
